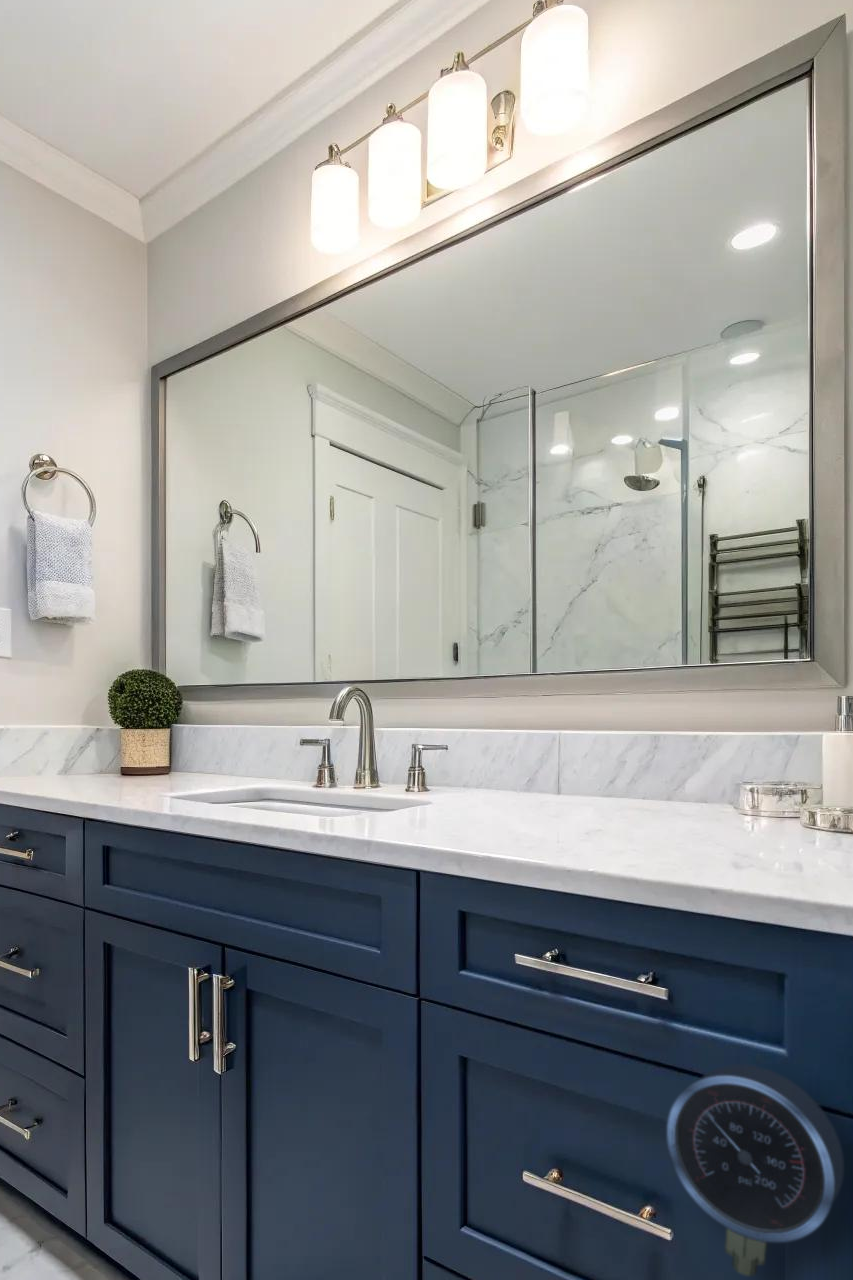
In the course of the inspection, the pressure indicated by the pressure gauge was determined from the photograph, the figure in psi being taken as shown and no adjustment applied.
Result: 60 psi
